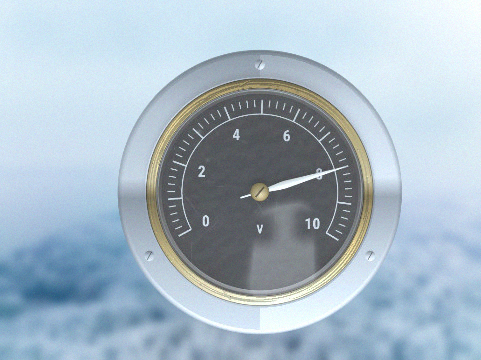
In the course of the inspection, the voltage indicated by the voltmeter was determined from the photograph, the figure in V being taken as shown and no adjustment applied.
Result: 8 V
